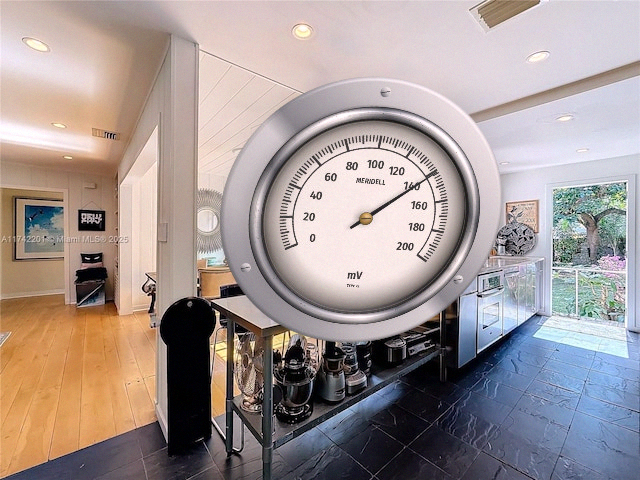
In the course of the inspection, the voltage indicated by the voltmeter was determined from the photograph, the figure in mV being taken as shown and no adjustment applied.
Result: 140 mV
